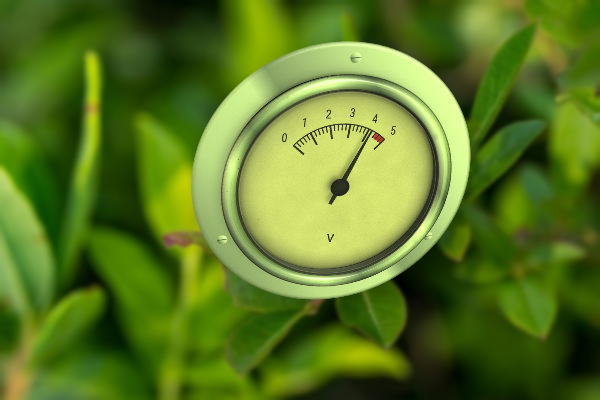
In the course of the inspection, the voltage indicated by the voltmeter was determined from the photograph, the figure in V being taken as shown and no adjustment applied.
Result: 4 V
